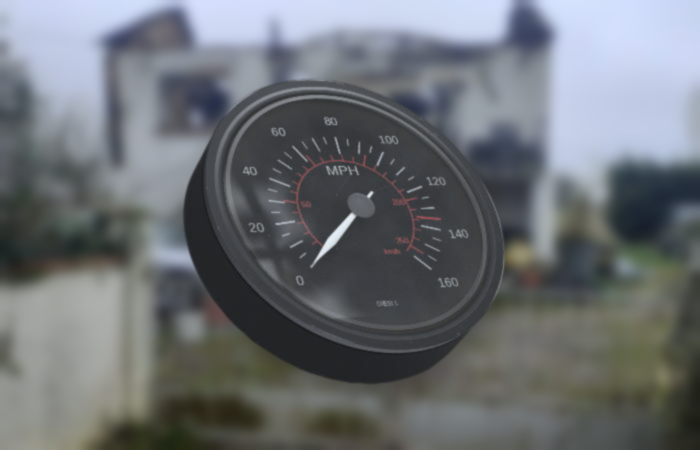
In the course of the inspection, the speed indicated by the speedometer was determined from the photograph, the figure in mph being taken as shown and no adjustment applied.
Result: 0 mph
